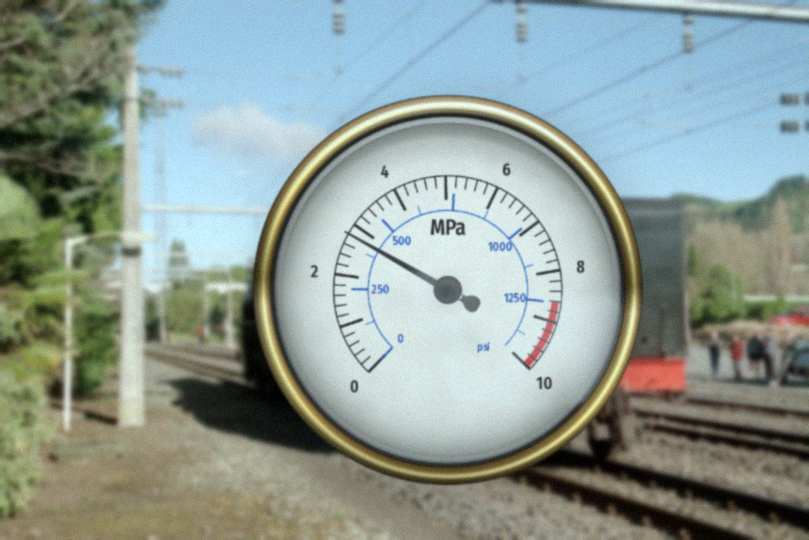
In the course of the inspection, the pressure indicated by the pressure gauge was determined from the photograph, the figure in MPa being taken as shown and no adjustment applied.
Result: 2.8 MPa
